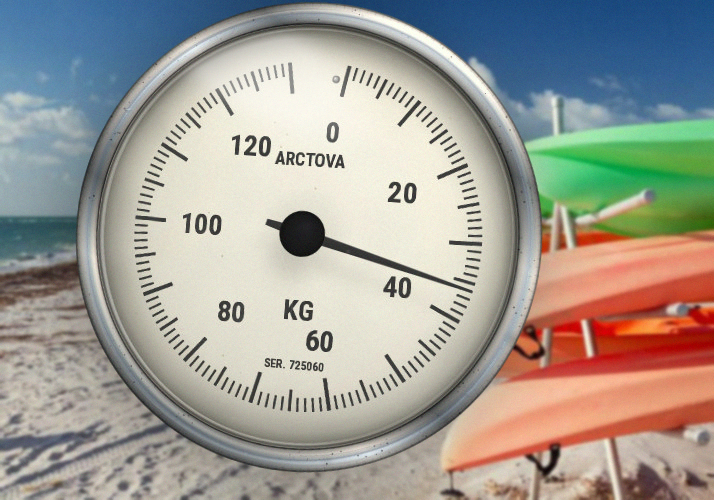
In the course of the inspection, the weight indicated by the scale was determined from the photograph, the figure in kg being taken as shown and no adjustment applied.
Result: 36 kg
